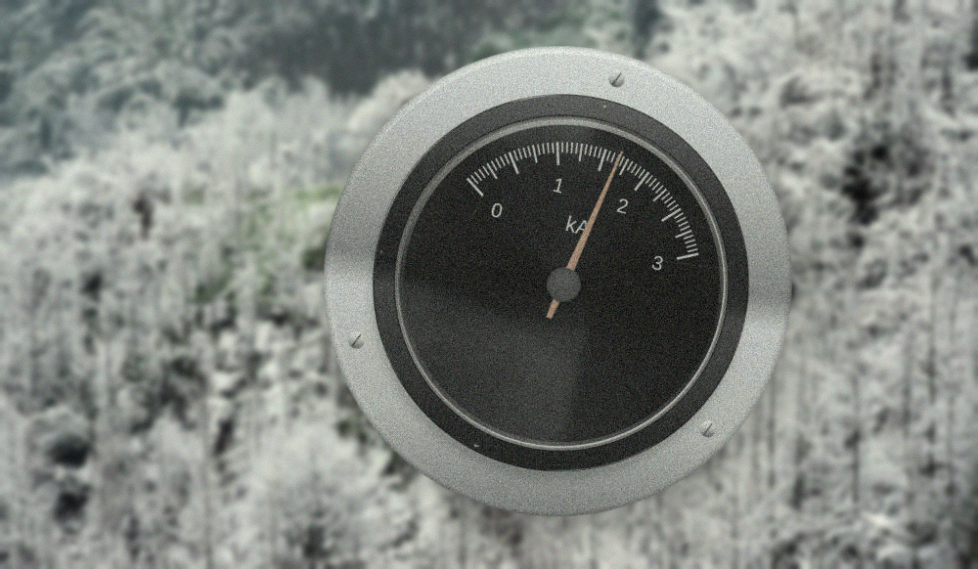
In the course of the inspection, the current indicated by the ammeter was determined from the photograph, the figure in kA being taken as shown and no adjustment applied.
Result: 1.65 kA
